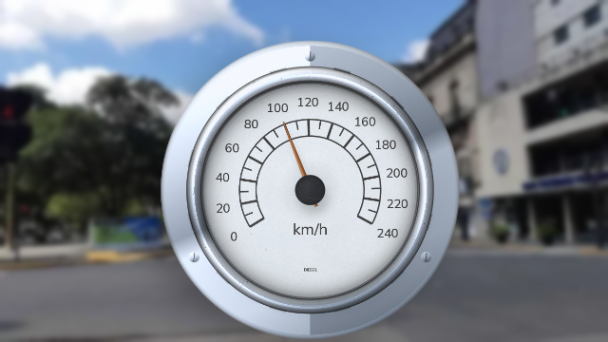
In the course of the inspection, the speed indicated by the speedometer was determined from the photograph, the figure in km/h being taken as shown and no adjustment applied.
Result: 100 km/h
